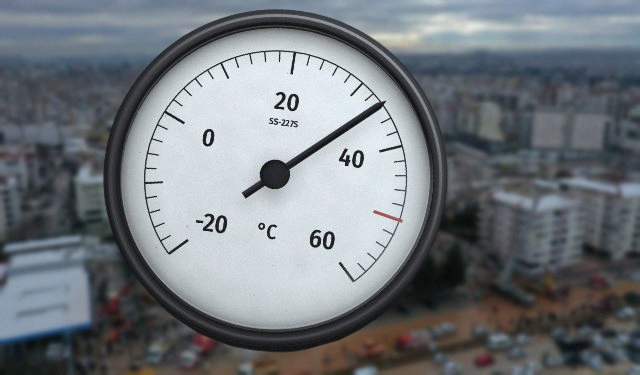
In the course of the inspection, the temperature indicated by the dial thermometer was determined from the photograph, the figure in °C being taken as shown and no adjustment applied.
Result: 34 °C
